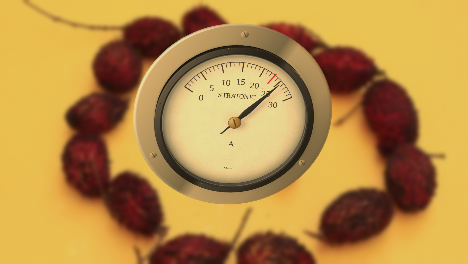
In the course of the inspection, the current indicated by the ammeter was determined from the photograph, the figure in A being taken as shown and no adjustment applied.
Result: 25 A
